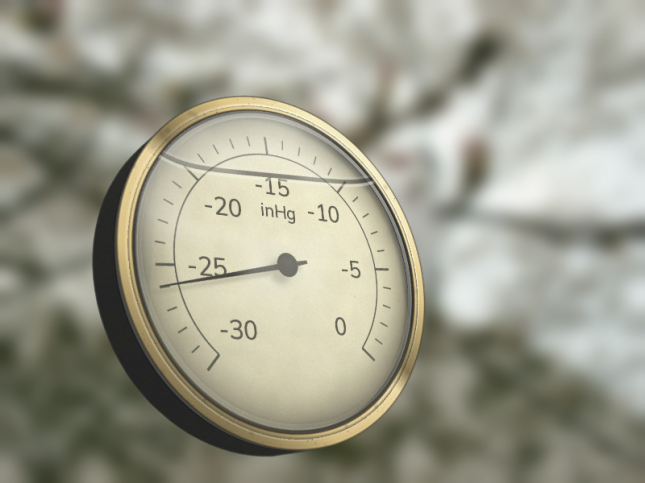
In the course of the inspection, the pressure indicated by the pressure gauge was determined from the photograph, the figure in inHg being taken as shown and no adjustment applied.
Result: -26 inHg
